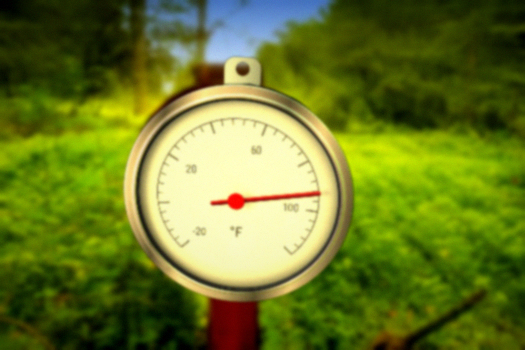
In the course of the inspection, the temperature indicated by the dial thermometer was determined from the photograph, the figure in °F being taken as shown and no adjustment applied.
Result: 92 °F
